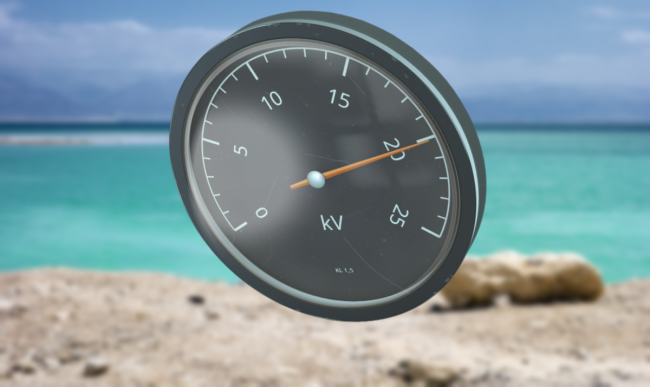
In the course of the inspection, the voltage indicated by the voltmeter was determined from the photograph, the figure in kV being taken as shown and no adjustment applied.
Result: 20 kV
